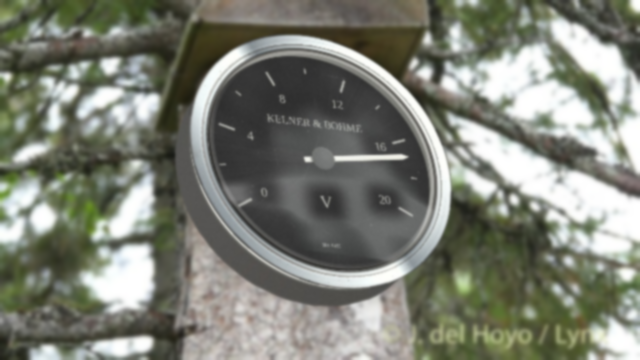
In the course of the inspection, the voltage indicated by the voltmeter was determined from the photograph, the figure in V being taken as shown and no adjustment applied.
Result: 17 V
